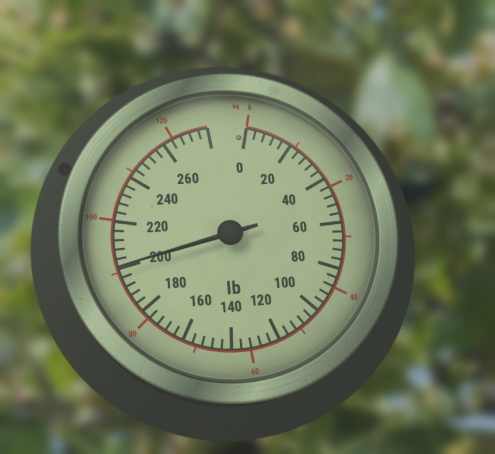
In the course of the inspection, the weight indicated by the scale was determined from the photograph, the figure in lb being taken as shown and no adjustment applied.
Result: 200 lb
